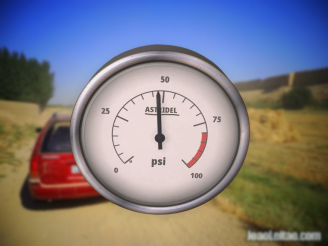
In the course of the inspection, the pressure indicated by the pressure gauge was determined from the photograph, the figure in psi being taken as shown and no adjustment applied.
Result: 47.5 psi
